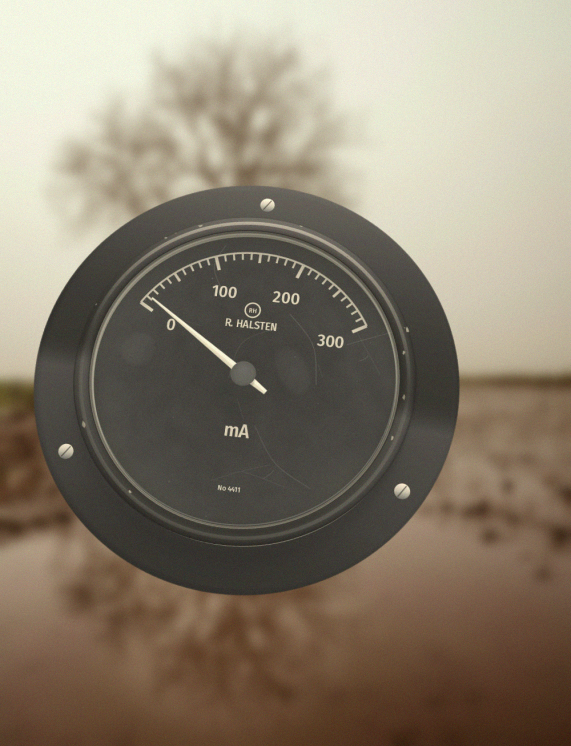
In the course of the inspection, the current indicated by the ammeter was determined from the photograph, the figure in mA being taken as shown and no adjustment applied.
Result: 10 mA
